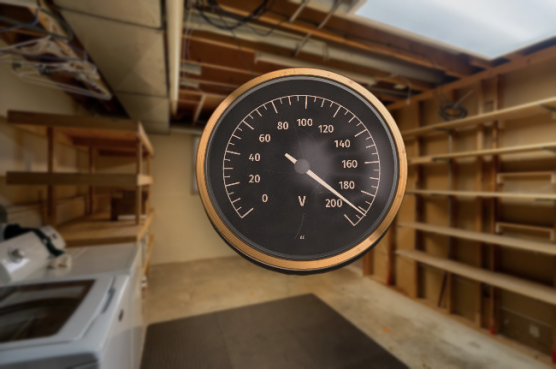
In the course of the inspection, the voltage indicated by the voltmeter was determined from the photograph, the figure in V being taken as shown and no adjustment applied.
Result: 192.5 V
